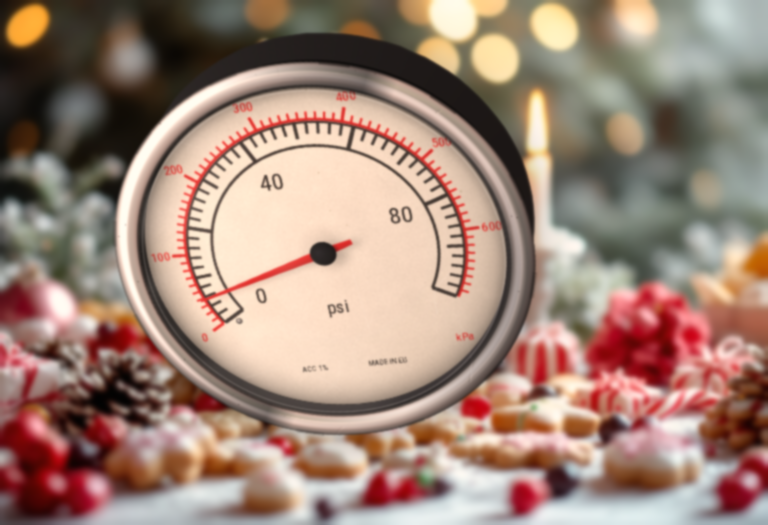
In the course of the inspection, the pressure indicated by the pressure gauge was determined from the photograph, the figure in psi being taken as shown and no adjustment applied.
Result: 6 psi
